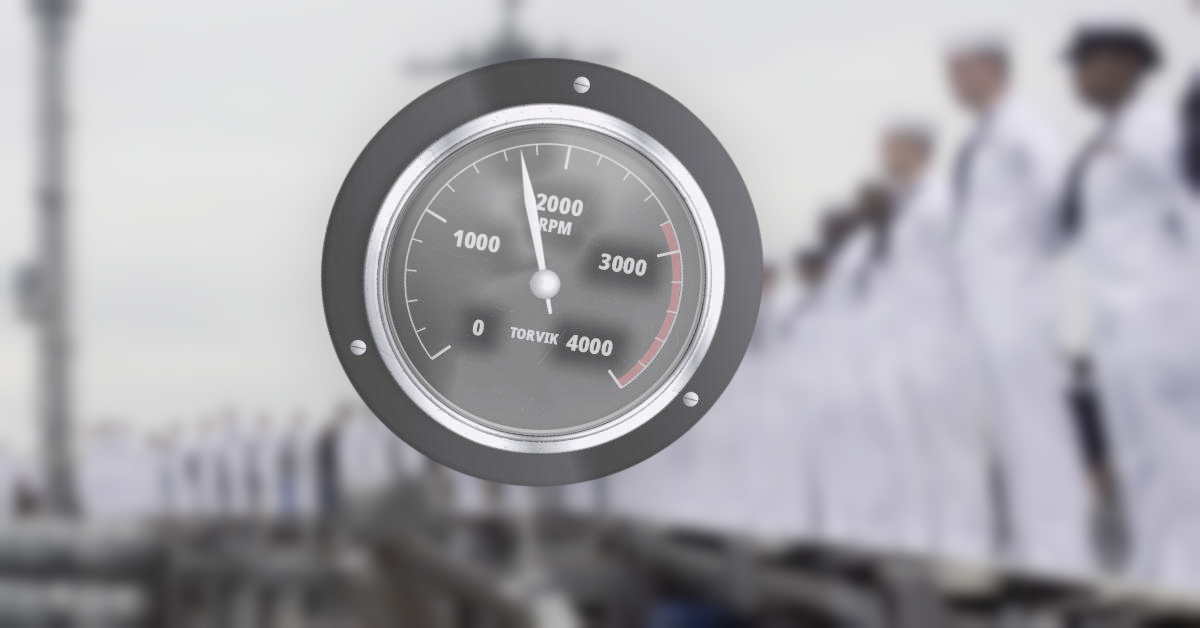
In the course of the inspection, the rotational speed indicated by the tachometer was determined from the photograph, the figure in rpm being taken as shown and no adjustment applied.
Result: 1700 rpm
